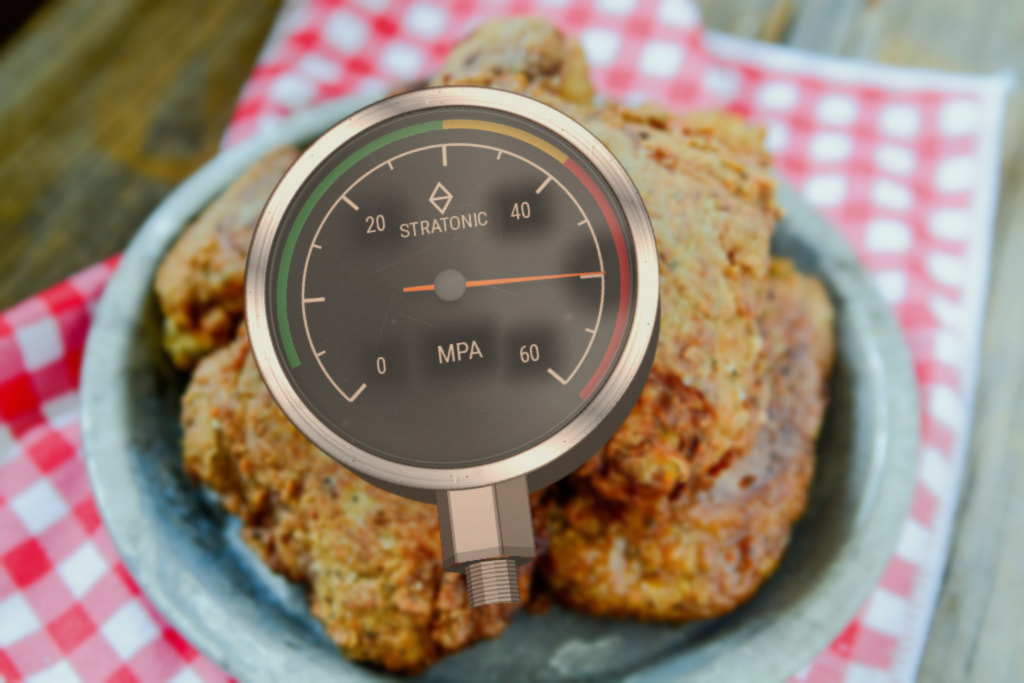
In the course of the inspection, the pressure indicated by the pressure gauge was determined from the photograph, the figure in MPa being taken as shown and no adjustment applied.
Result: 50 MPa
